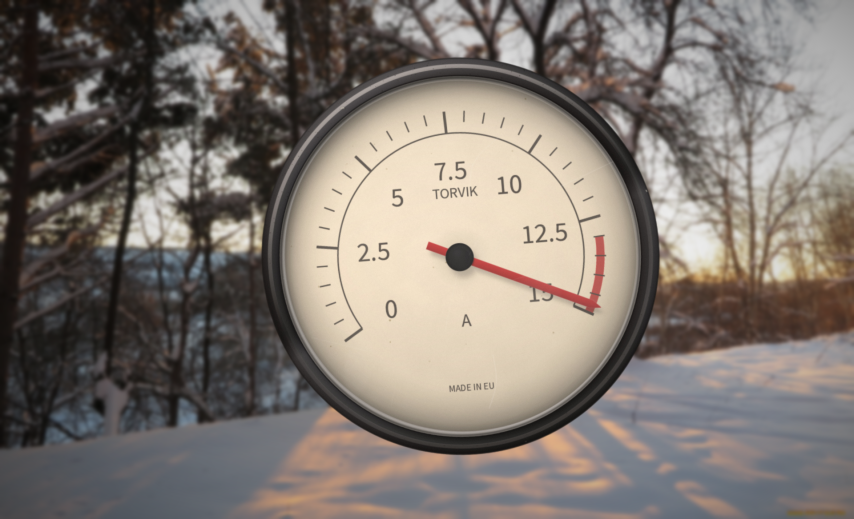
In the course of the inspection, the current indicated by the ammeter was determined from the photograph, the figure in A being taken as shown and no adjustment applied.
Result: 14.75 A
